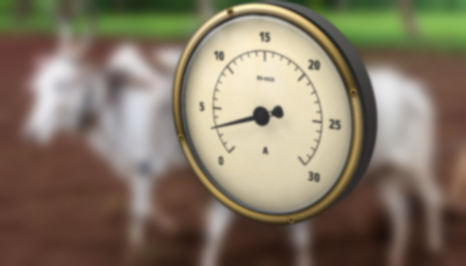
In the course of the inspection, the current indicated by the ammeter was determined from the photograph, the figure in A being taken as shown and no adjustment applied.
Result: 3 A
